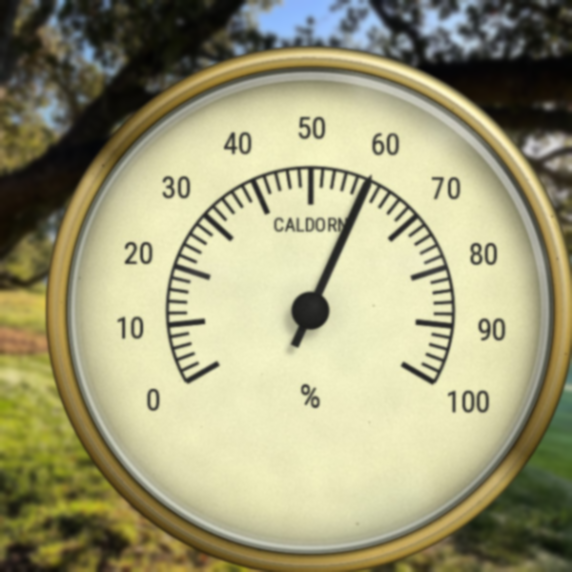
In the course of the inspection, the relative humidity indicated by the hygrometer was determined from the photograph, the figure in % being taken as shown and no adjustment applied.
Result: 60 %
